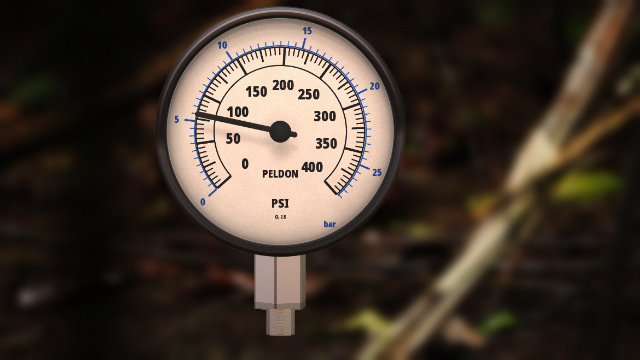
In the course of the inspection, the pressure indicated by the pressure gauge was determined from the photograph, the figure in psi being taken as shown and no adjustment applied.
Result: 80 psi
